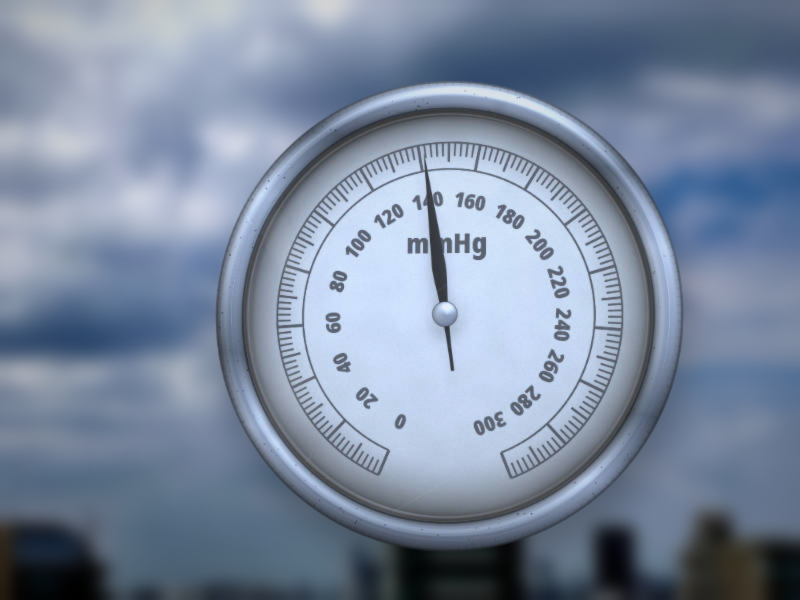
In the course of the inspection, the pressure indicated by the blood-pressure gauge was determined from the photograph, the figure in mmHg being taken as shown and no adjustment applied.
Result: 142 mmHg
